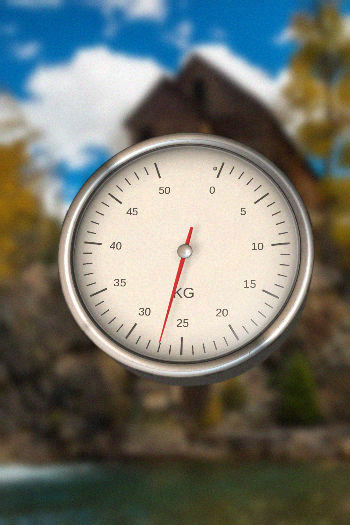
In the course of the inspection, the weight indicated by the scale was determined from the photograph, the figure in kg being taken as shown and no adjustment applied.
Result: 27 kg
